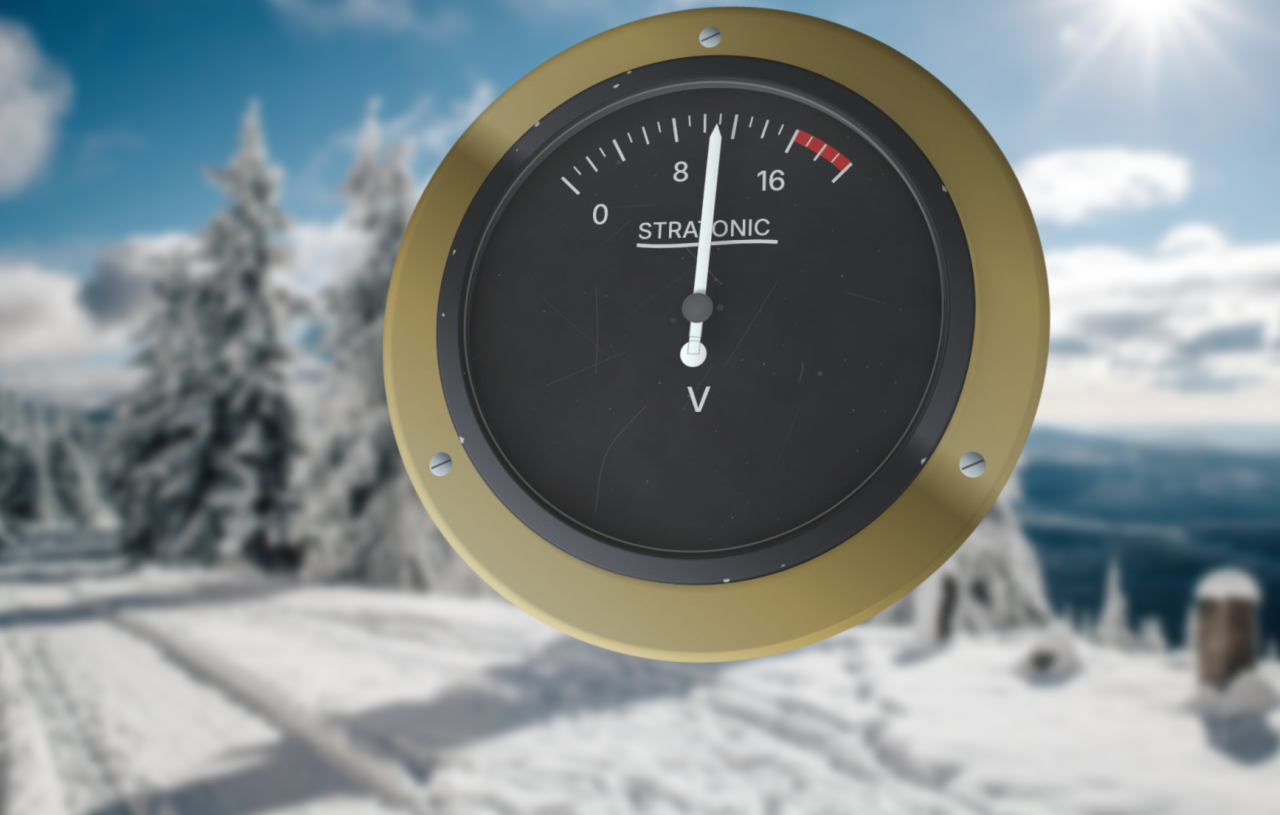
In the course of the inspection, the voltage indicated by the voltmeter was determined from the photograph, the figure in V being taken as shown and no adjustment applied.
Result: 11 V
